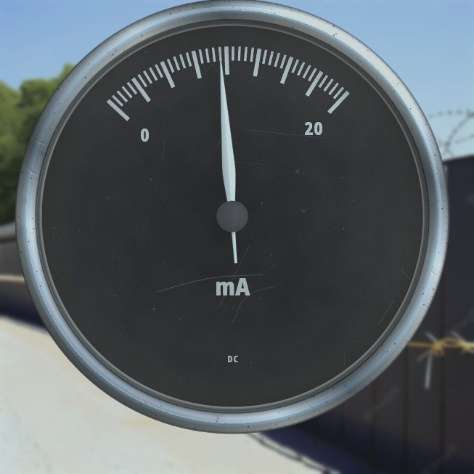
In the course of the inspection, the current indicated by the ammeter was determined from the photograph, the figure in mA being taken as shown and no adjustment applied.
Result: 9.5 mA
